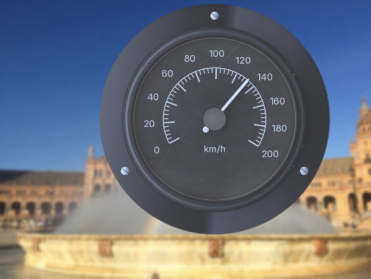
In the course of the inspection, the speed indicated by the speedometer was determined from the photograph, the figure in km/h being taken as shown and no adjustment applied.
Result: 132 km/h
